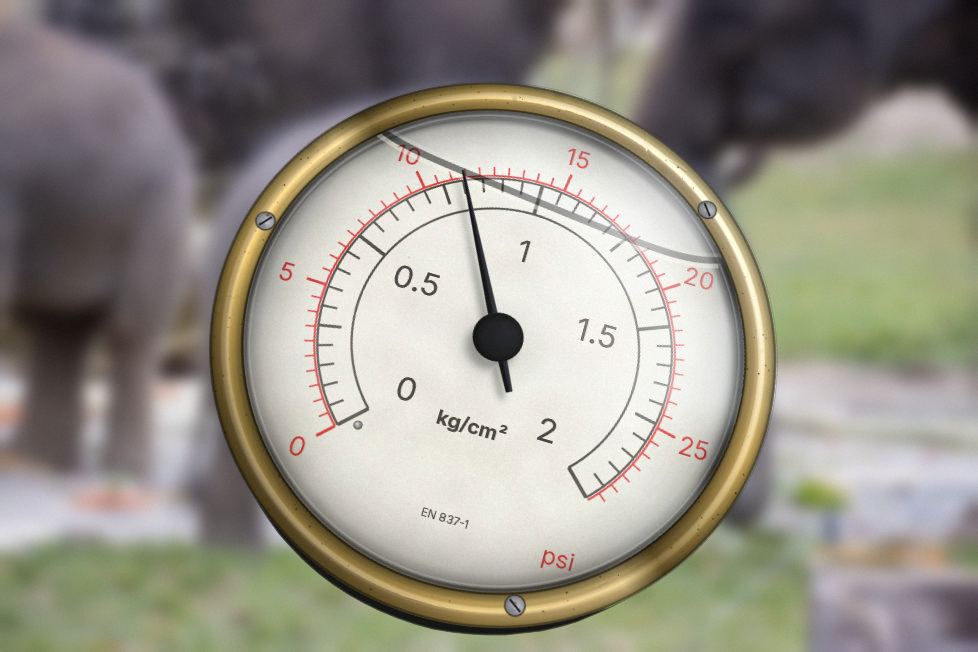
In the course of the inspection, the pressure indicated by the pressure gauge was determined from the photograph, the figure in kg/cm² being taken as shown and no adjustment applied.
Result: 0.8 kg/cm²
